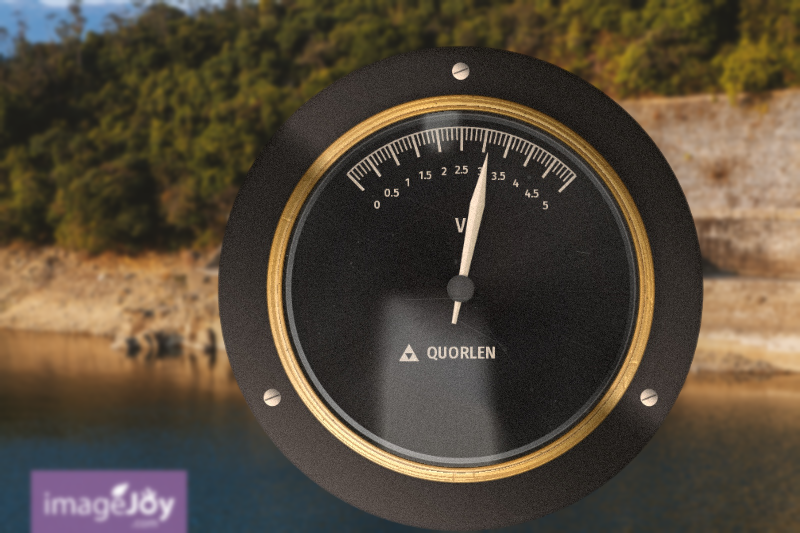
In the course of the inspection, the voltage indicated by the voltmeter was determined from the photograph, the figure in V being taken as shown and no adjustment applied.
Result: 3.1 V
